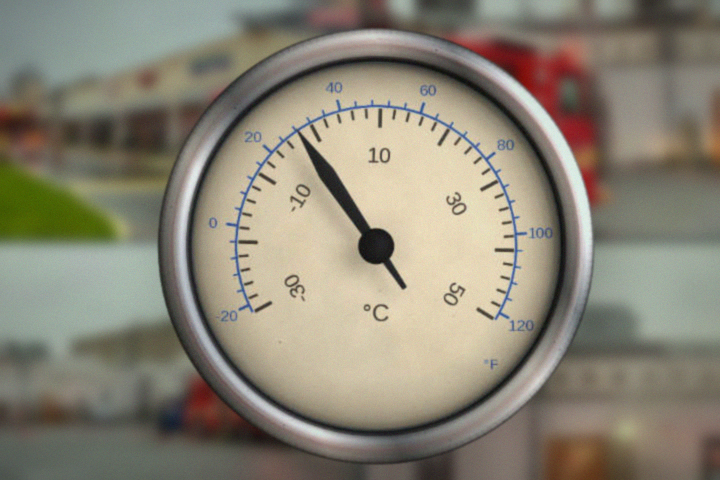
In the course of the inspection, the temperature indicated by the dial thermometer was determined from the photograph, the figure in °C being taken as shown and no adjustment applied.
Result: -2 °C
